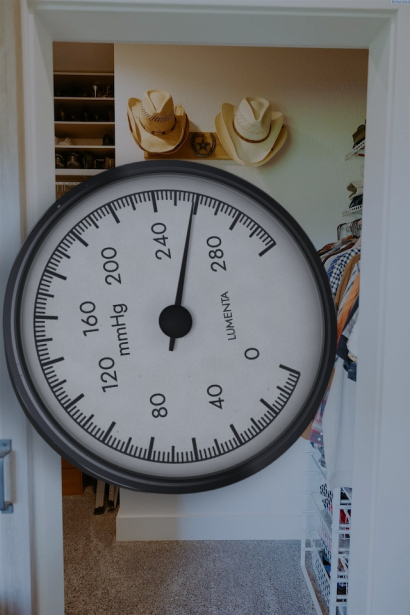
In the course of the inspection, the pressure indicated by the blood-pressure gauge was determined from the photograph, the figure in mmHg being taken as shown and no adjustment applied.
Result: 258 mmHg
